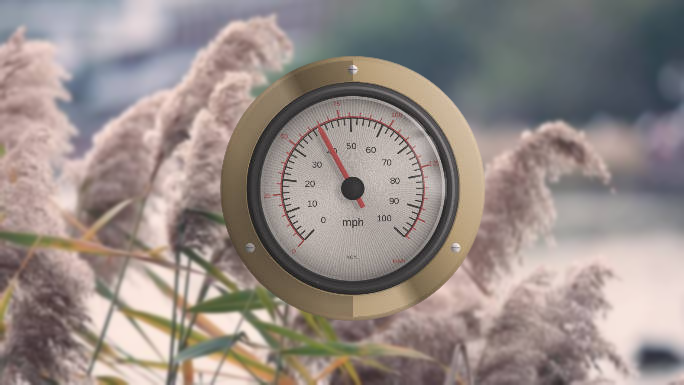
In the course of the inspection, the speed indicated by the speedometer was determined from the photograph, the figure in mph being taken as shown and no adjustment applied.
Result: 40 mph
